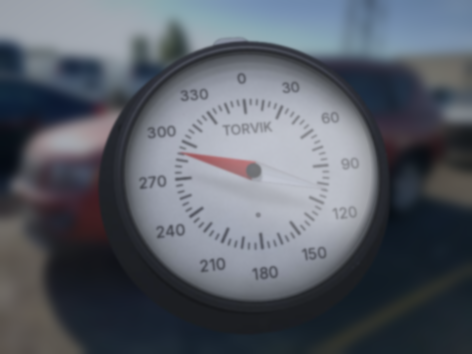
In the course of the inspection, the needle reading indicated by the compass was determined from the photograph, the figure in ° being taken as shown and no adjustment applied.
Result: 290 °
